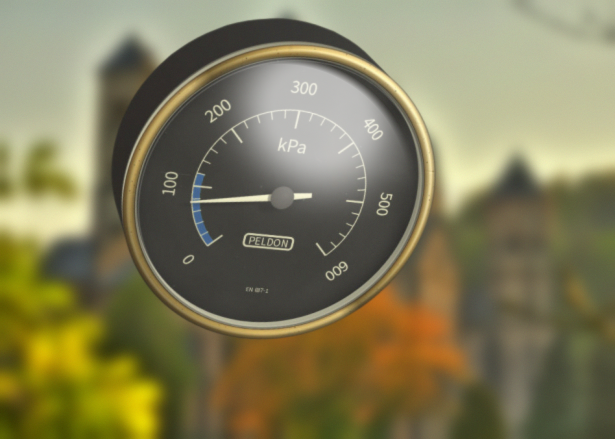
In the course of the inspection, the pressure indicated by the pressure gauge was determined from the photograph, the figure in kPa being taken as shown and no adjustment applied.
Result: 80 kPa
